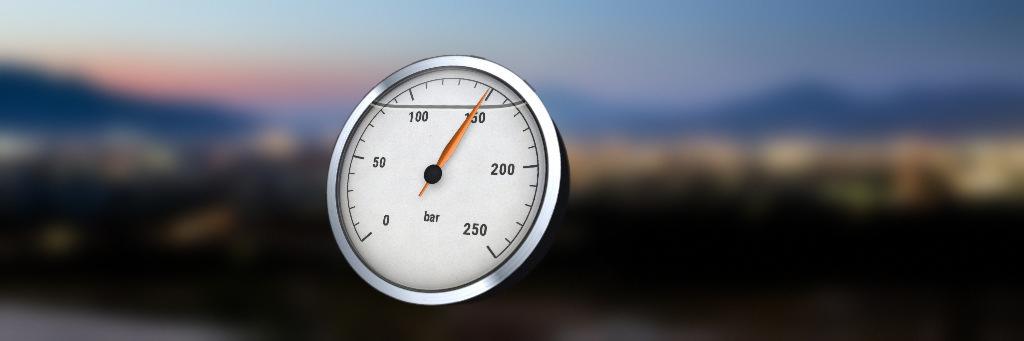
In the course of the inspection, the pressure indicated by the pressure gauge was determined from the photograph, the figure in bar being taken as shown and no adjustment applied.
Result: 150 bar
